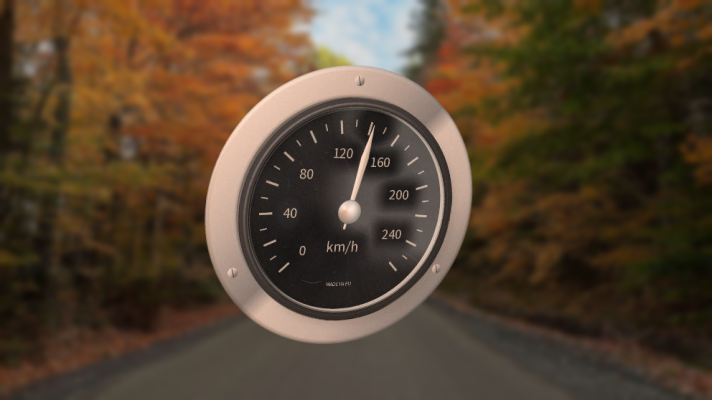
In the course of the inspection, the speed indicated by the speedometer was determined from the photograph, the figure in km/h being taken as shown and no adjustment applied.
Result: 140 km/h
